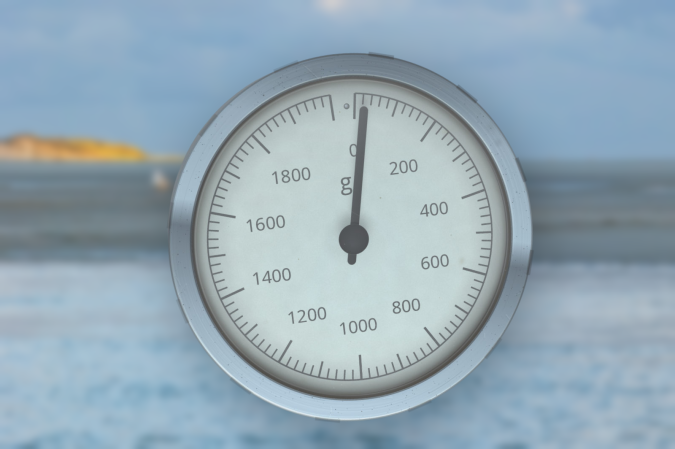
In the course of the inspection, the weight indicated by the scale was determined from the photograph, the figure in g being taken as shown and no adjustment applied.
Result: 20 g
